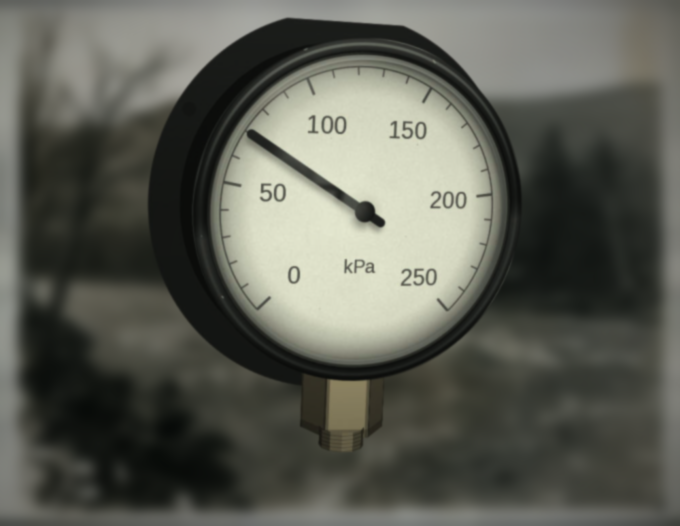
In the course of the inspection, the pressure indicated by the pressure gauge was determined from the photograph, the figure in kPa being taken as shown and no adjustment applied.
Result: 70 kPa
